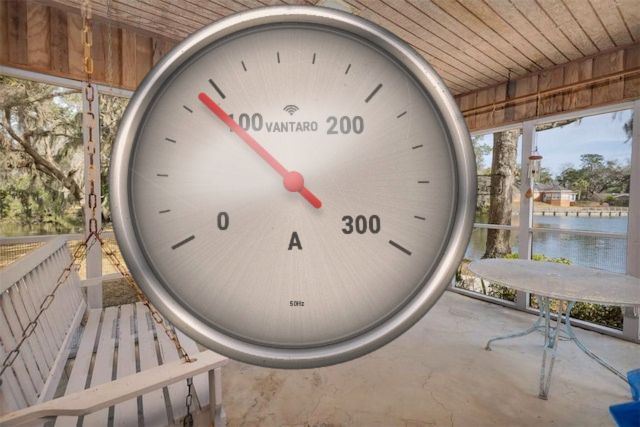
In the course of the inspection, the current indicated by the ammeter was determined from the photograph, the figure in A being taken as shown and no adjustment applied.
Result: 90 A
